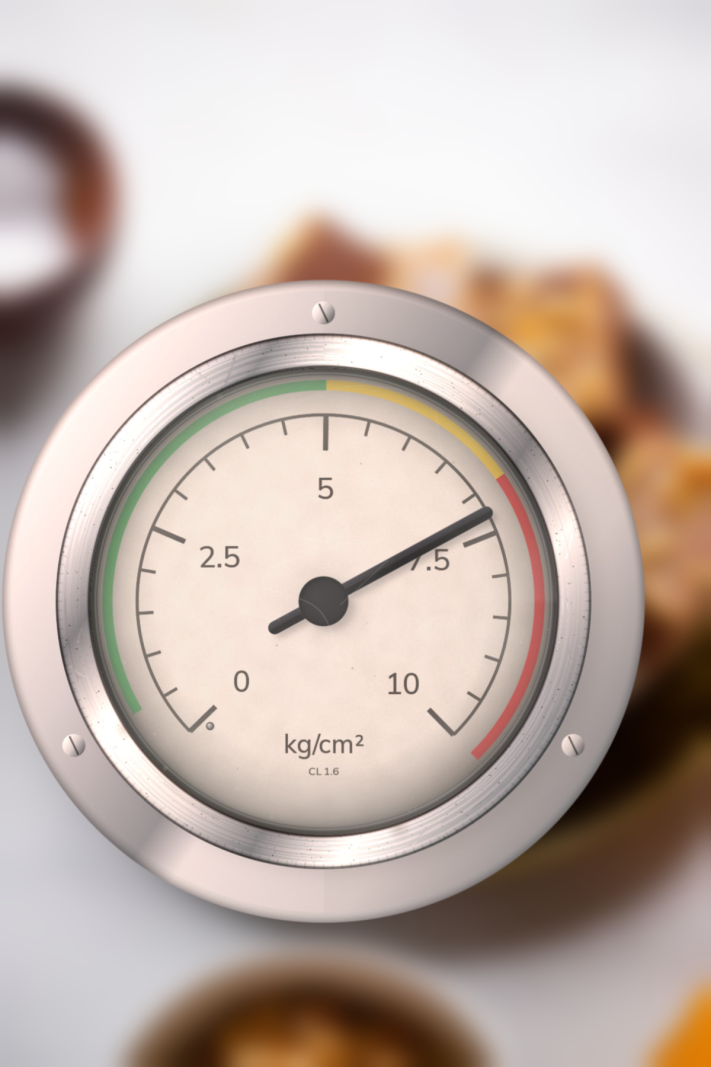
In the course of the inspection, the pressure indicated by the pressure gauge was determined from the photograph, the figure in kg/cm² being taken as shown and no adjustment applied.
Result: 7.25 kg/cm²
